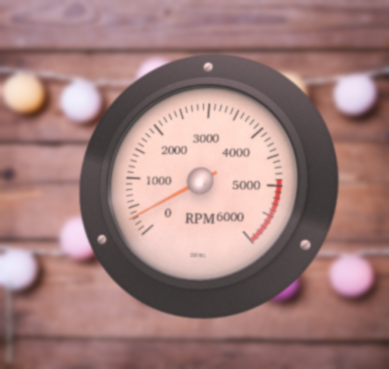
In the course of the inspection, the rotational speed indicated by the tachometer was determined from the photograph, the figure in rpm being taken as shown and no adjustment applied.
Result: 300 rpm
